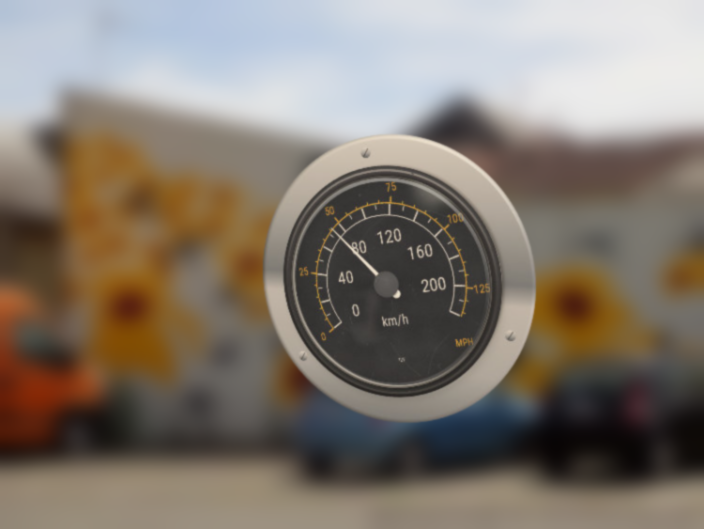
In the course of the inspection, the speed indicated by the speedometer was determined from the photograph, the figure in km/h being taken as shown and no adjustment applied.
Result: 75 km/h
